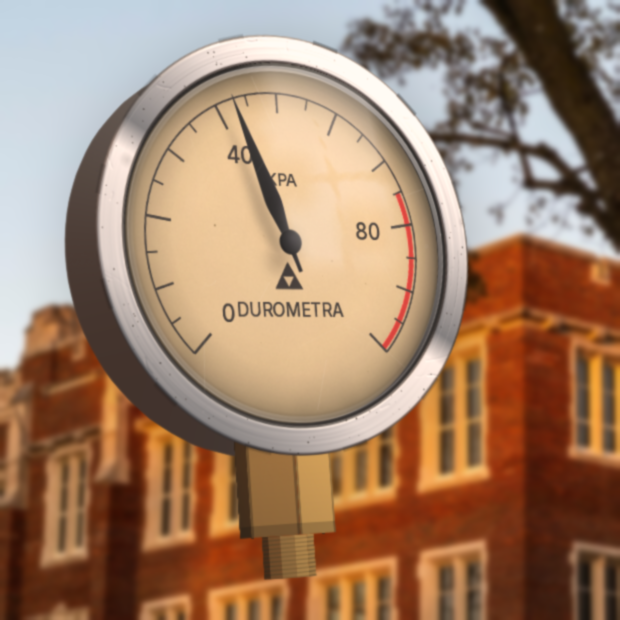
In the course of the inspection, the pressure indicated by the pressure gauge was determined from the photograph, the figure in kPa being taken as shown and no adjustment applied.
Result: 42.5 kPa
